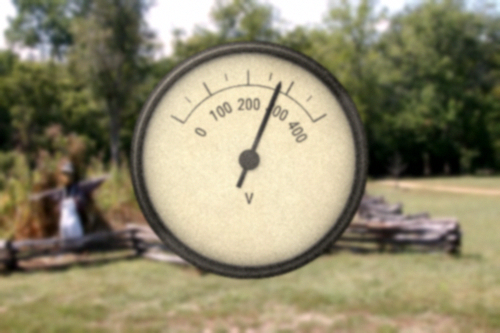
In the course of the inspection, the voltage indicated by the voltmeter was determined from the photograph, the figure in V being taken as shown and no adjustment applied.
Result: 275 V
